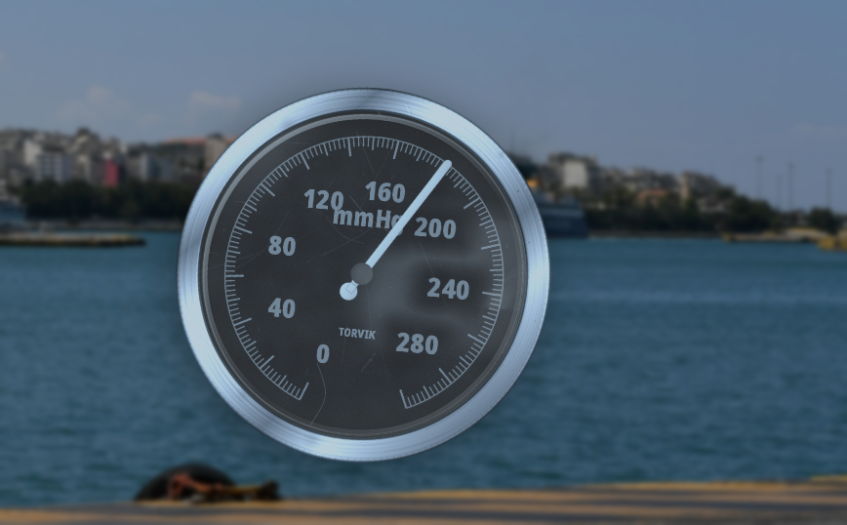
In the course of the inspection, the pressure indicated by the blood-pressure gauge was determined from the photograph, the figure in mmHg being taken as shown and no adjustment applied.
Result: 182 mmHg
